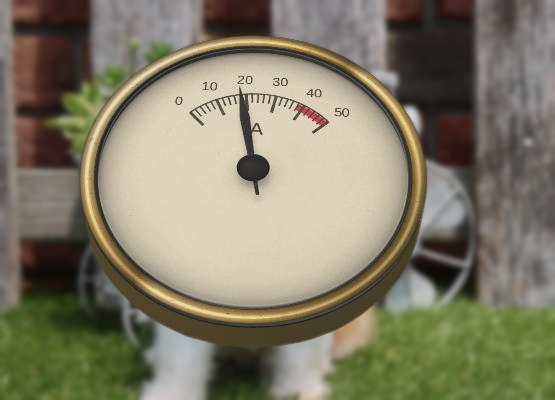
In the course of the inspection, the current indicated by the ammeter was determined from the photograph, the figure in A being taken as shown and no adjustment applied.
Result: 18 A
